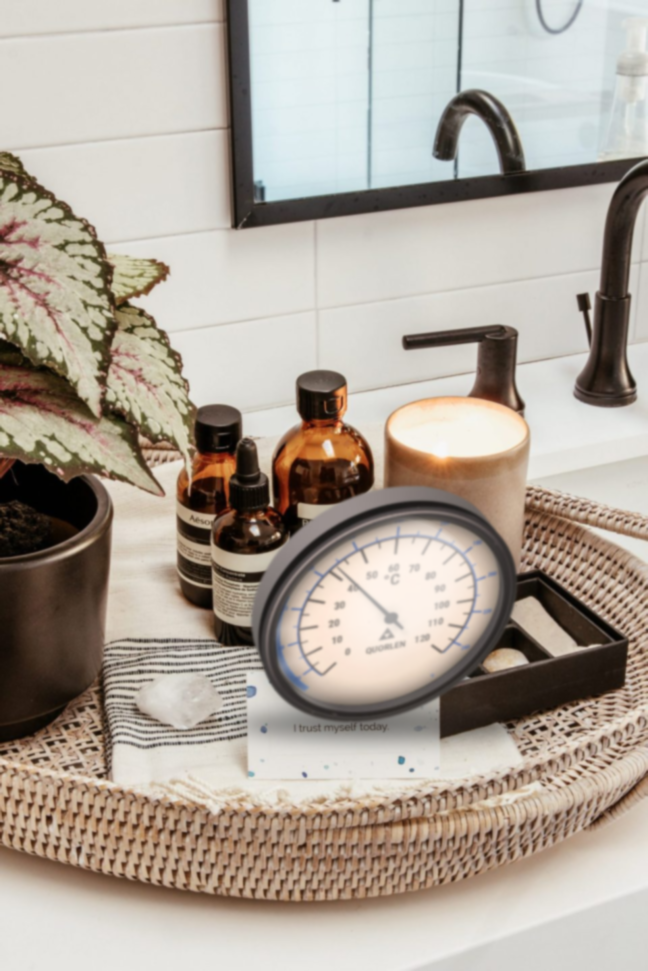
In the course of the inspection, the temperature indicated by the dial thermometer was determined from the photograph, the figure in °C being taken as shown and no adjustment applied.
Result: 42.5 °C
